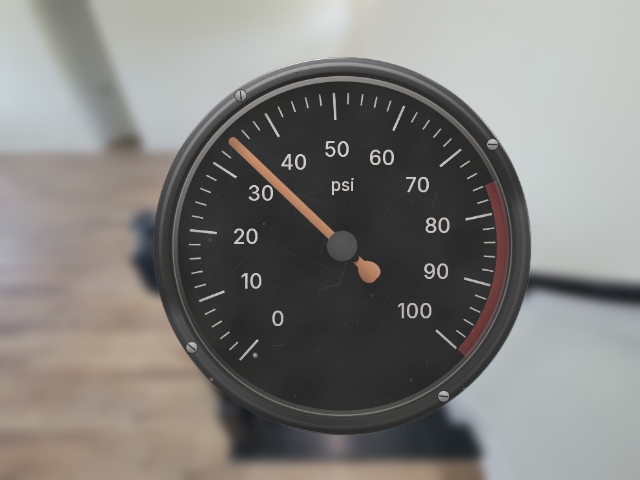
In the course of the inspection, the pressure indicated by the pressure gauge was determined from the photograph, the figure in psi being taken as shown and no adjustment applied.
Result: 34 psi
